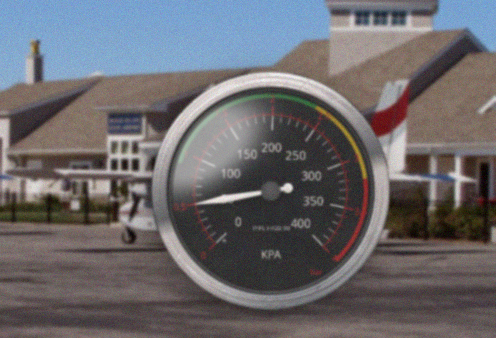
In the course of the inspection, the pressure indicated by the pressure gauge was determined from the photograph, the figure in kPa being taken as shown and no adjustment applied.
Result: 50 kPa
